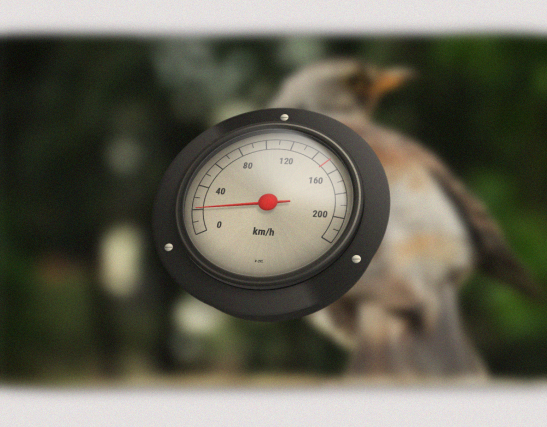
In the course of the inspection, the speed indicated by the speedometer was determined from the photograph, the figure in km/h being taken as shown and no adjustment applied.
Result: 20 km/h
